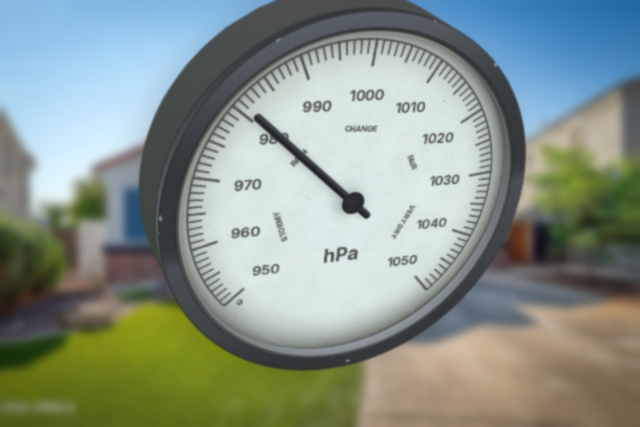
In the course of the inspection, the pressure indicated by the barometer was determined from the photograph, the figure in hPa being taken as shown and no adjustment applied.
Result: 981 hPa
